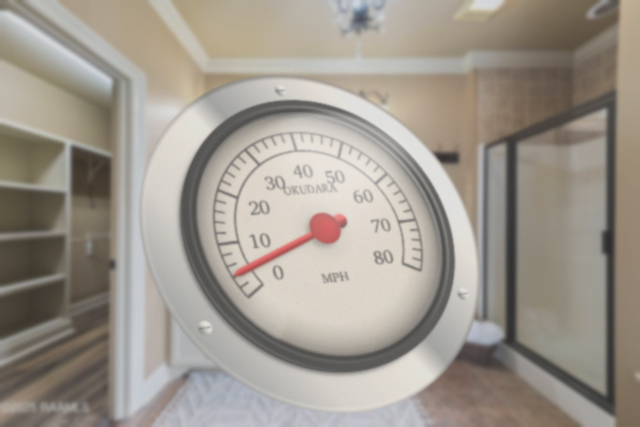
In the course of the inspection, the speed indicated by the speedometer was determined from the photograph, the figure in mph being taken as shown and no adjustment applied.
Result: 4 mph
